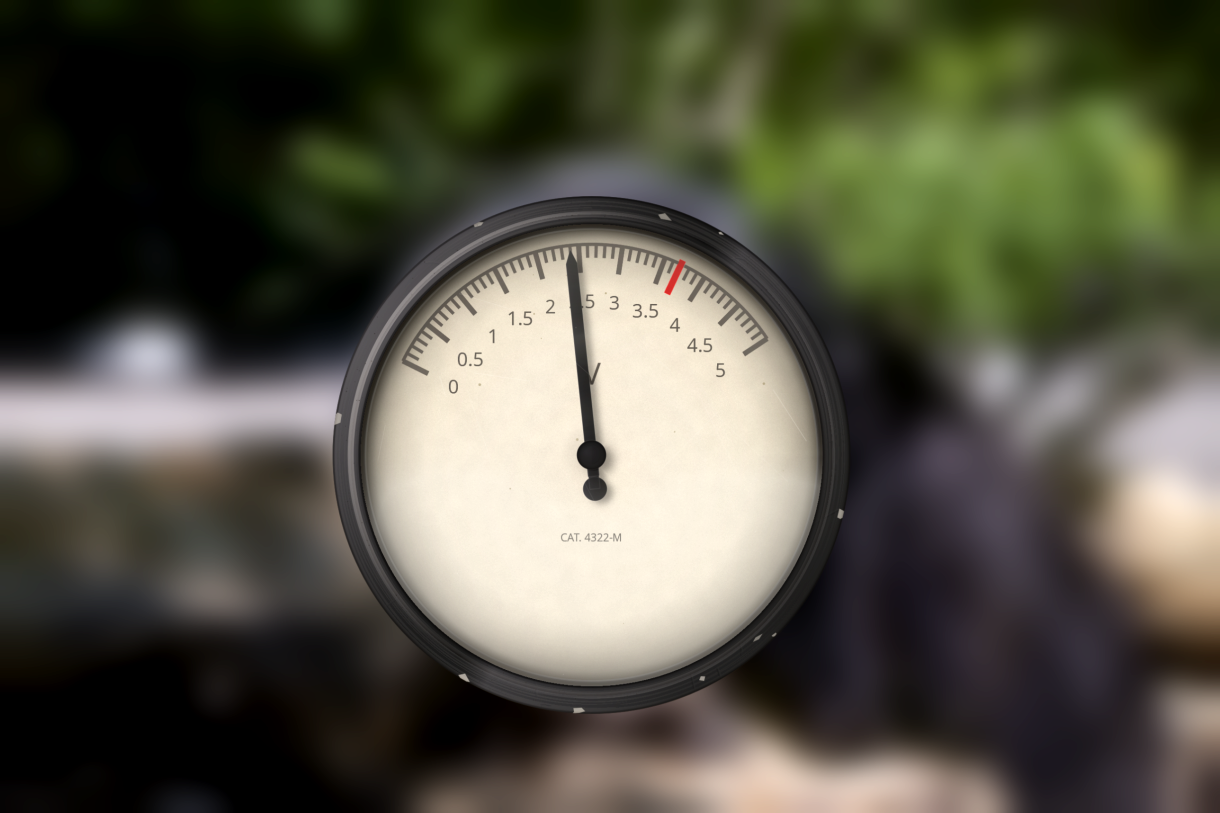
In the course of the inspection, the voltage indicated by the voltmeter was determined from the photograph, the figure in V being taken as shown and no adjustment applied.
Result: 2.4 V
